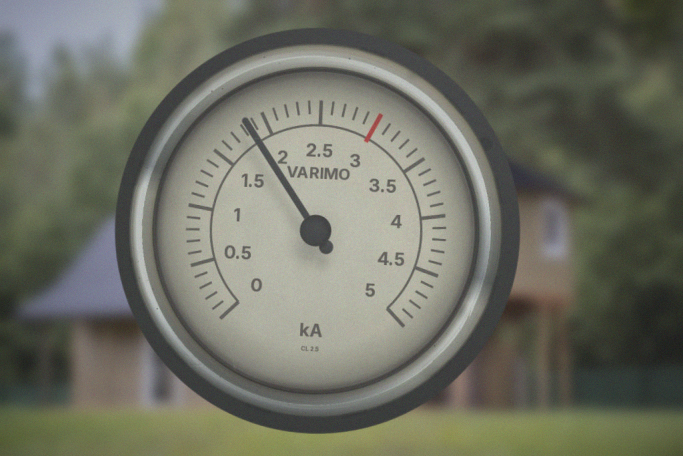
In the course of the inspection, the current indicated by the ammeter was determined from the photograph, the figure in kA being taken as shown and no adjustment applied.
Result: 1.85 kA
